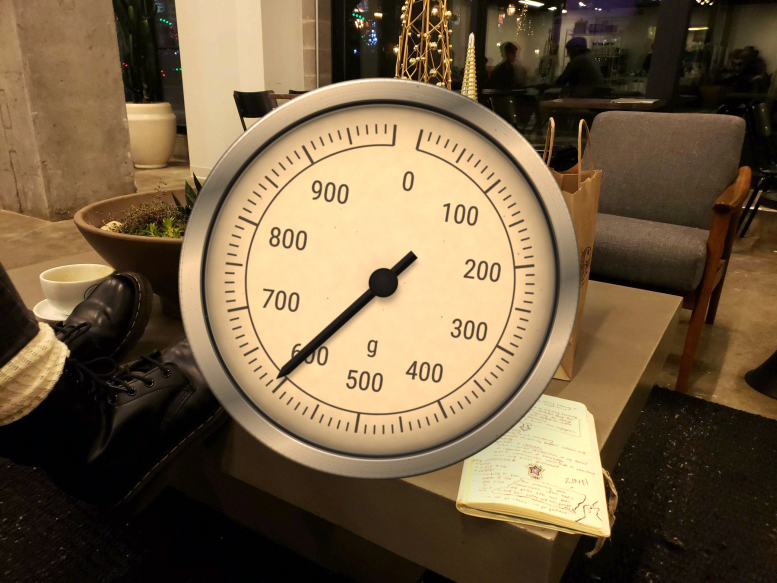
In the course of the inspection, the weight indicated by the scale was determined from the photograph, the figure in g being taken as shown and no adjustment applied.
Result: 610 g
